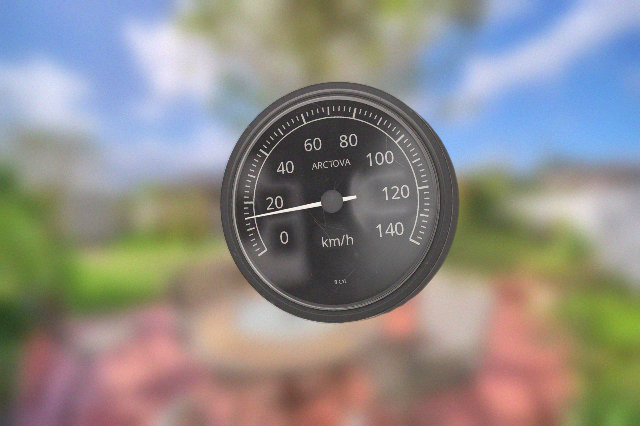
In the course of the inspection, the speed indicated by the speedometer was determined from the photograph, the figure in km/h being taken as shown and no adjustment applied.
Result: 14 km/h
